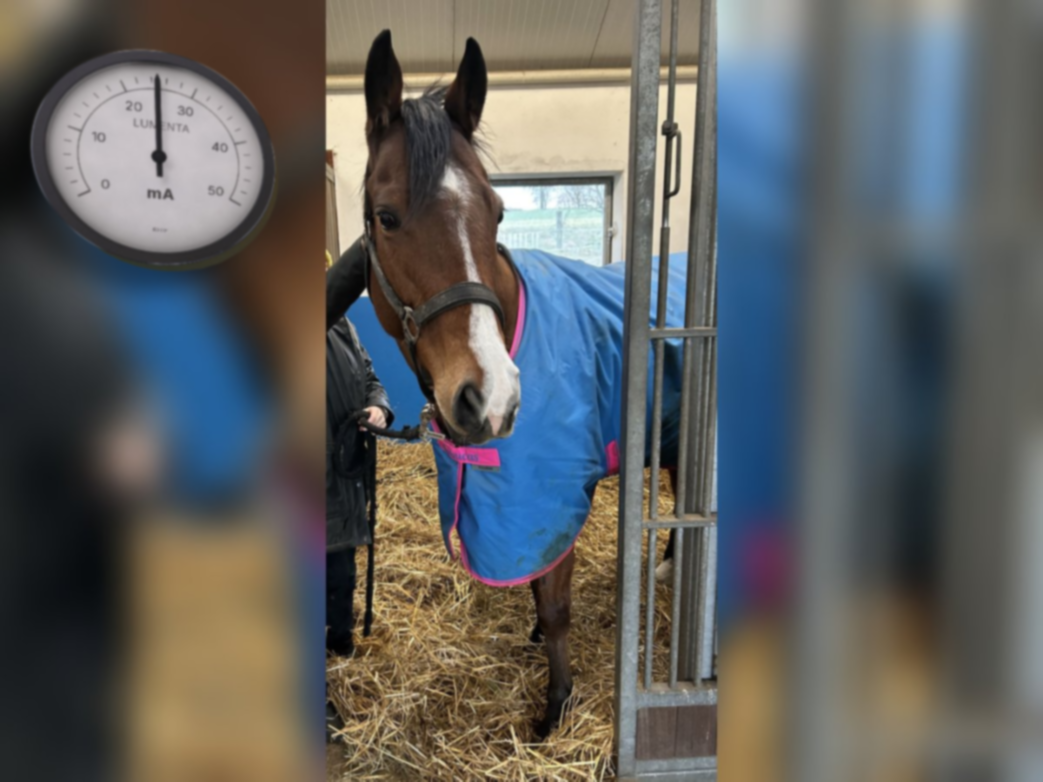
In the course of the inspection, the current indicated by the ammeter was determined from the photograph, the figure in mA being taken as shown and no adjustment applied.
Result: 25 mA
